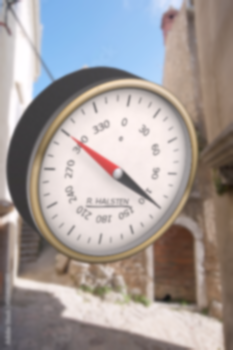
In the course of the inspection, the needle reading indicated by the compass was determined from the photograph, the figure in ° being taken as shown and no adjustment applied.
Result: 300 °
